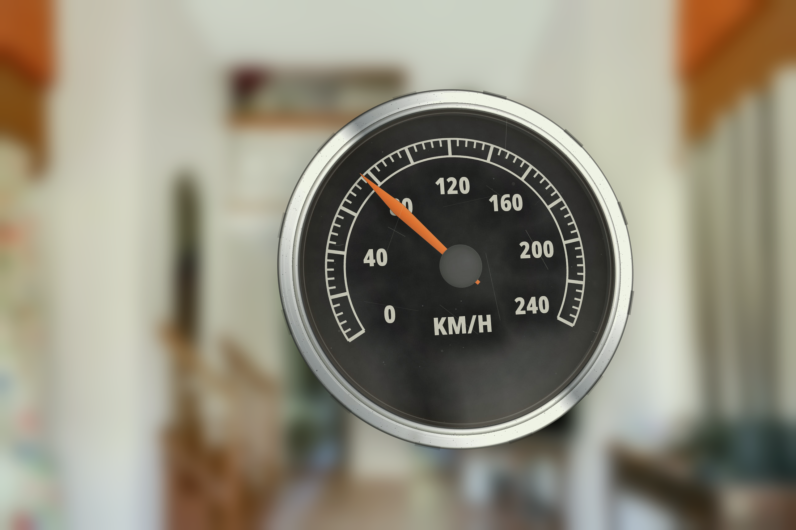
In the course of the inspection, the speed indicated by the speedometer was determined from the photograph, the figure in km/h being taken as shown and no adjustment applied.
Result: 76 km/h
